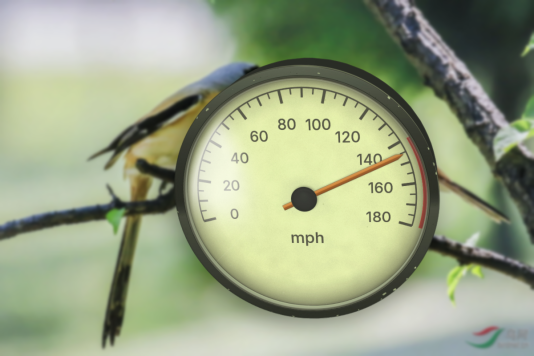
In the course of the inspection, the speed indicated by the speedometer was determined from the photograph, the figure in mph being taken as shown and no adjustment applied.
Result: 145 mph
